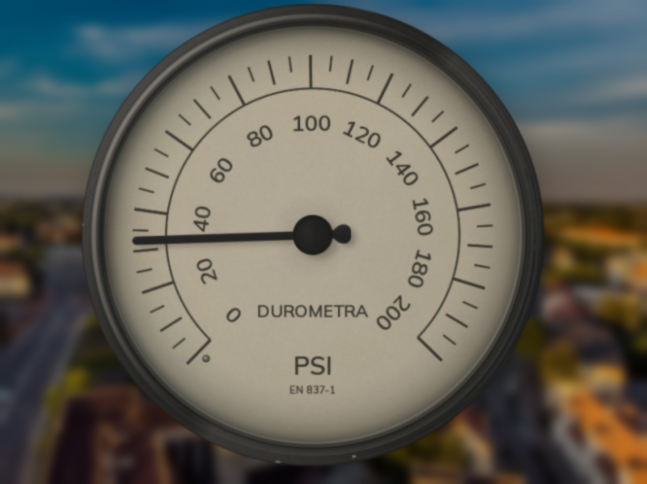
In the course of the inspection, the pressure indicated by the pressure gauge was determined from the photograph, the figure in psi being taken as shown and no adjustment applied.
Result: 32.5 psi
